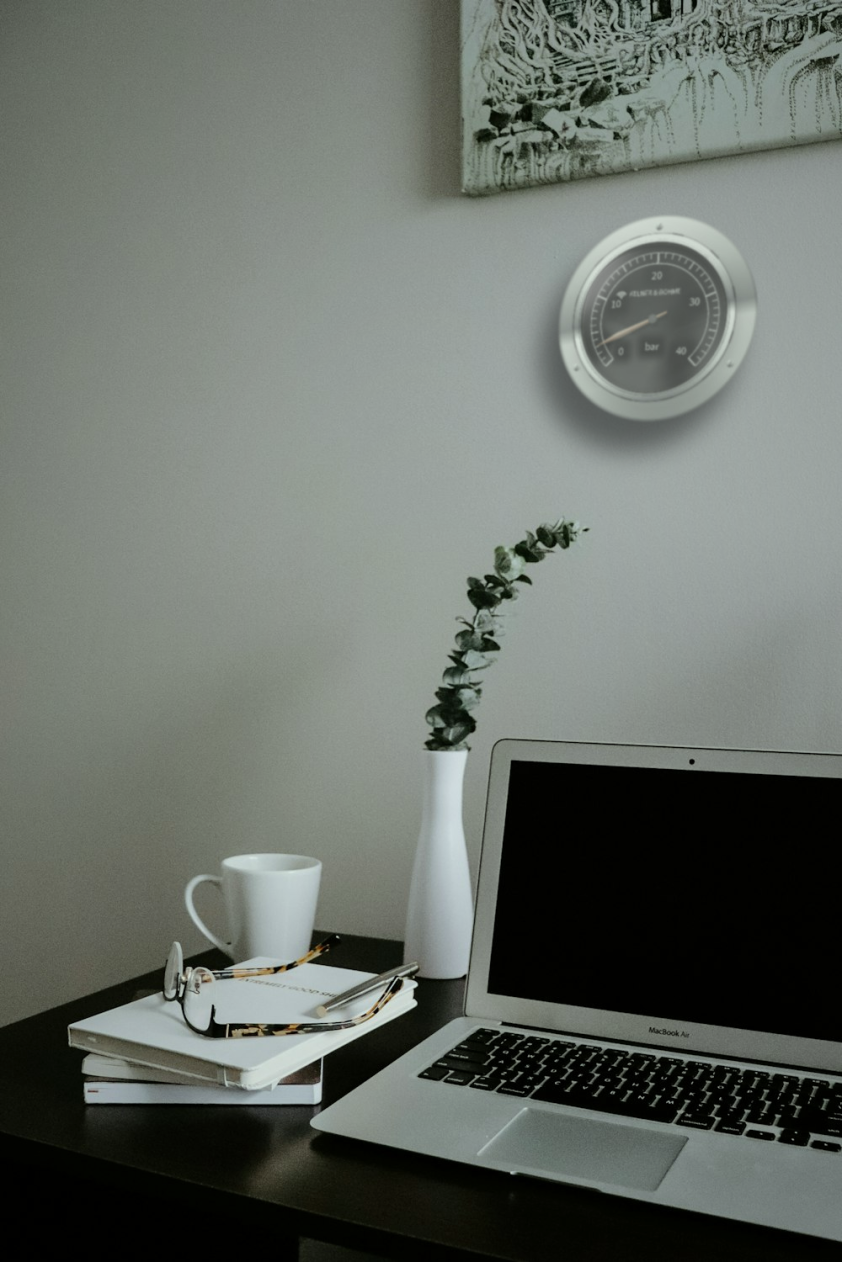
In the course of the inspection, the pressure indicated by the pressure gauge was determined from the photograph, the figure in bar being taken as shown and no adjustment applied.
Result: 3 bar
